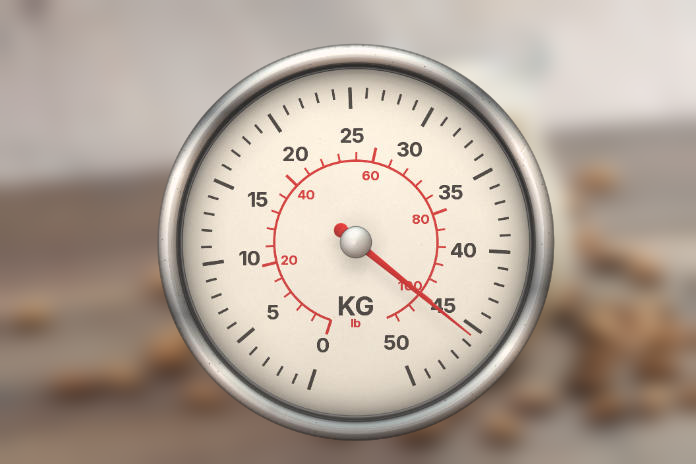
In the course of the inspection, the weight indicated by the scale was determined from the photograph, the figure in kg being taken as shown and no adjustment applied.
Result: 45.5 kg
